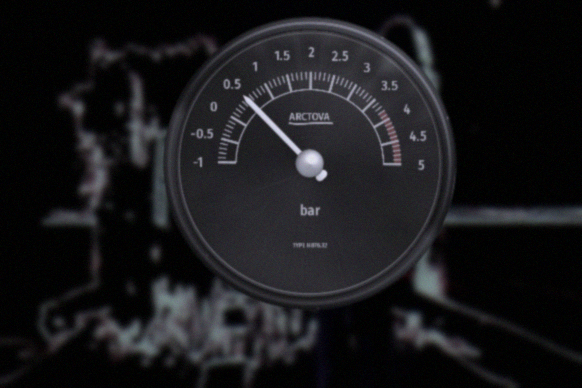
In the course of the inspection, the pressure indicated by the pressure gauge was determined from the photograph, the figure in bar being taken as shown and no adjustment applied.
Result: 0.5 bar
